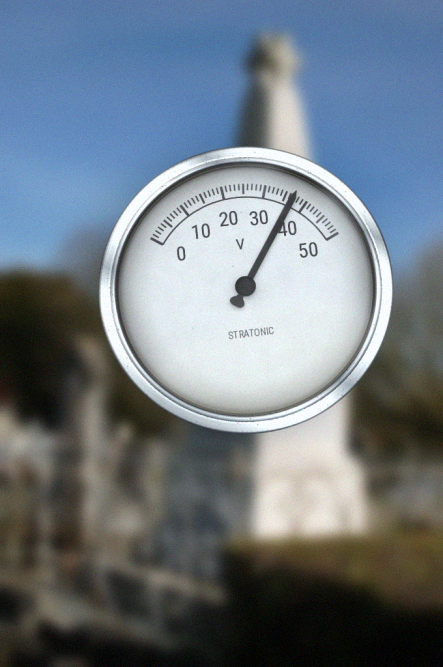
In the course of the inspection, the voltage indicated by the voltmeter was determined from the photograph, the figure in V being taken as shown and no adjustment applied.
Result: 37 V
